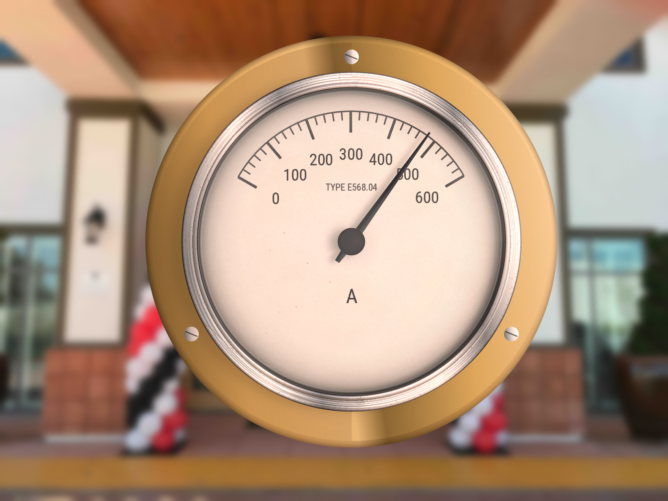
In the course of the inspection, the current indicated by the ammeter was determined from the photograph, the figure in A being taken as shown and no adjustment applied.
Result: 480 A
